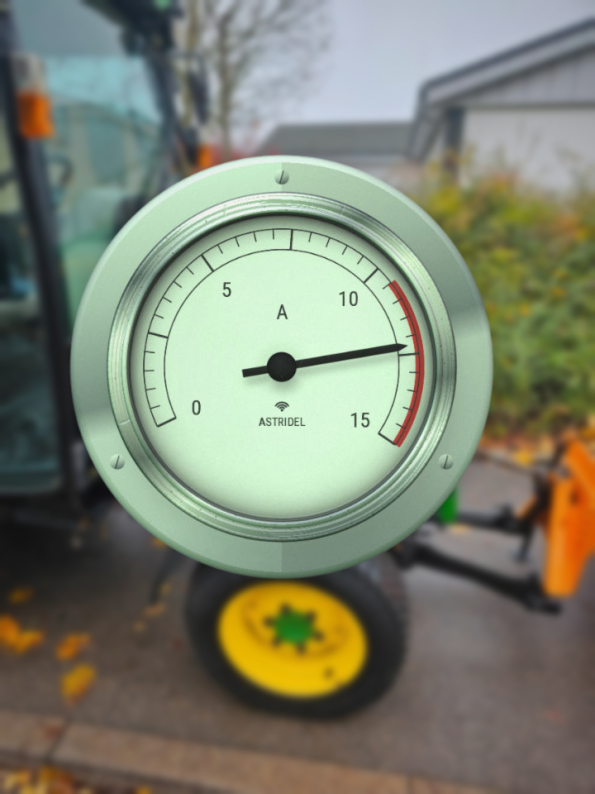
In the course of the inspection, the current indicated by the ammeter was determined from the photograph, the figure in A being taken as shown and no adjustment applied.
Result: 12.25 A
